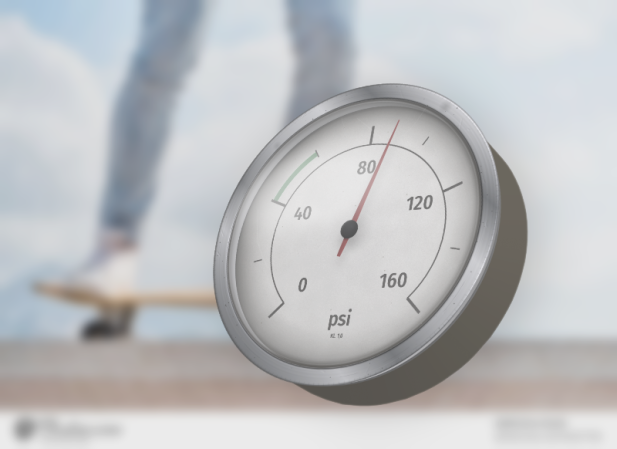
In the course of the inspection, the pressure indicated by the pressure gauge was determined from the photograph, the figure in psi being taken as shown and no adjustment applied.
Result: 90 psi
